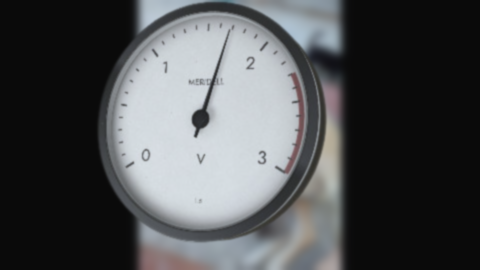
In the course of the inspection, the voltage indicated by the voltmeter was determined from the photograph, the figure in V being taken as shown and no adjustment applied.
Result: 1.7 V
